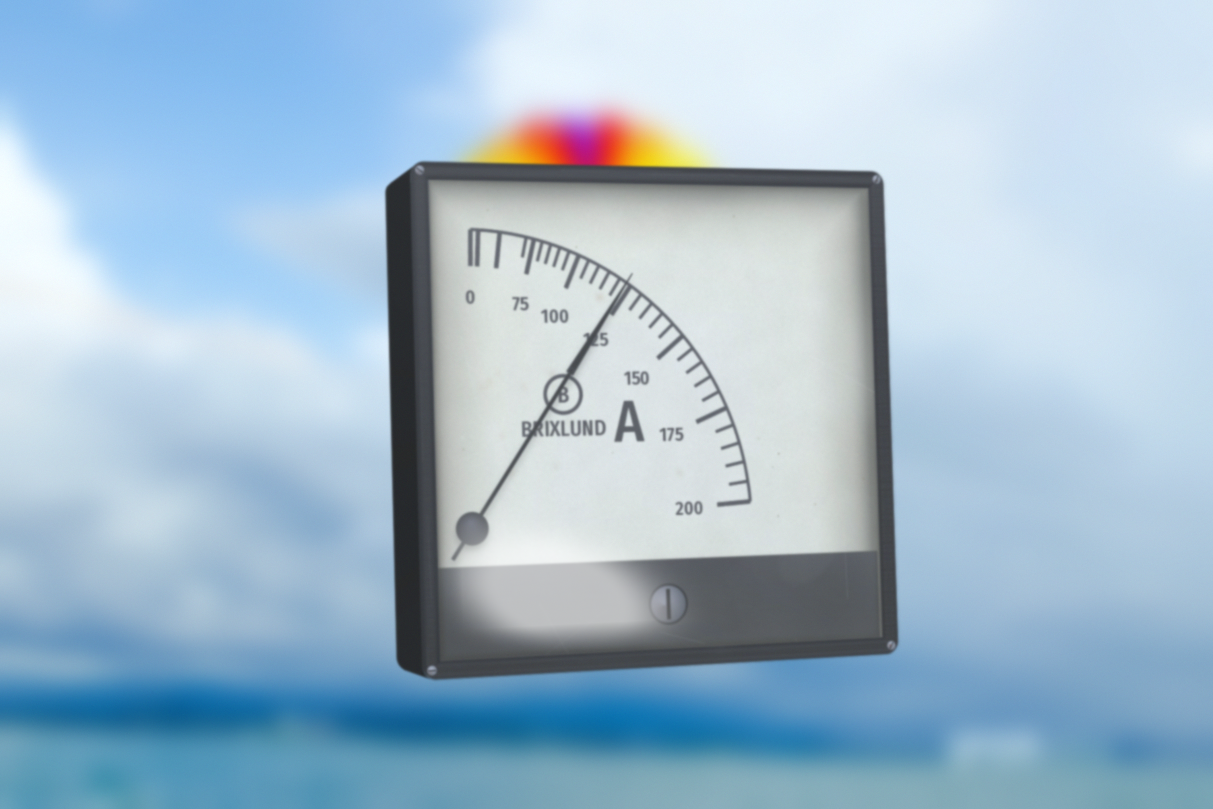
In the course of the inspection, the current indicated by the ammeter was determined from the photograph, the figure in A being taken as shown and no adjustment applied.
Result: 122.5 A
